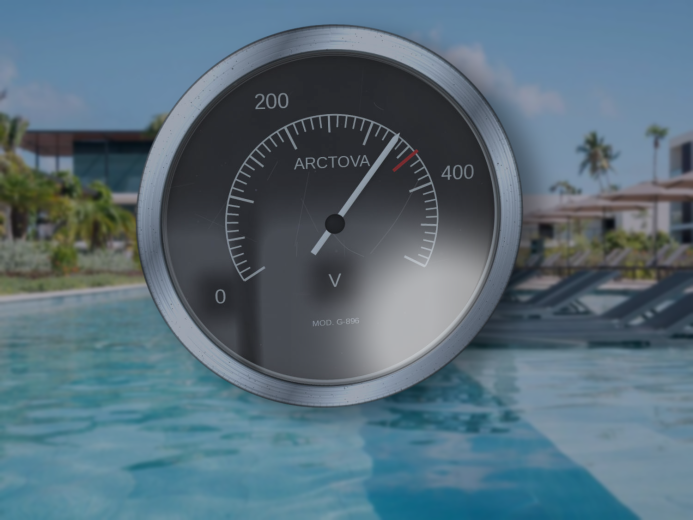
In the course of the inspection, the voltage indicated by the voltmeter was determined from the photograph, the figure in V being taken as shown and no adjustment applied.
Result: 330 V
